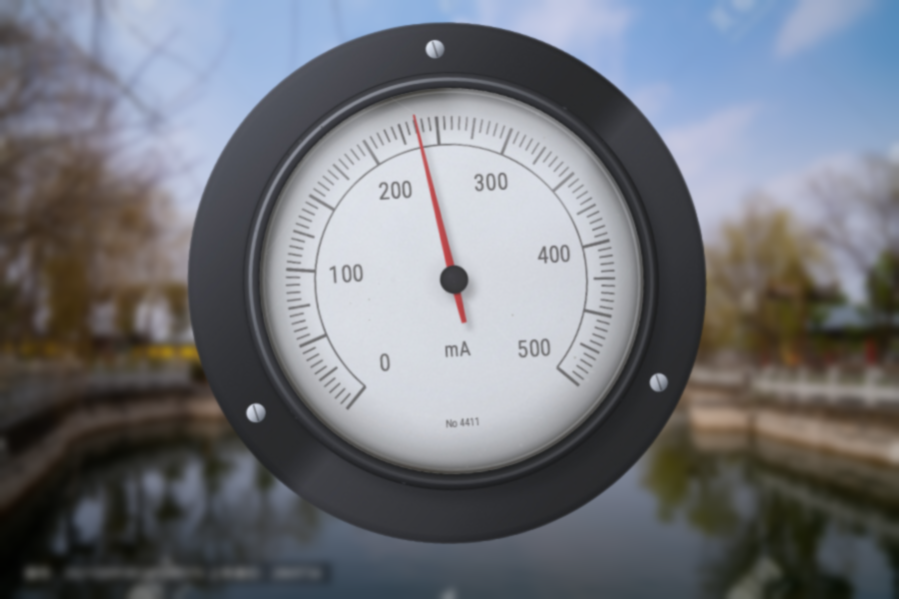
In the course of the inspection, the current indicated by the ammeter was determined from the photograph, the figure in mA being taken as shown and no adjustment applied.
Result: 235 mA
